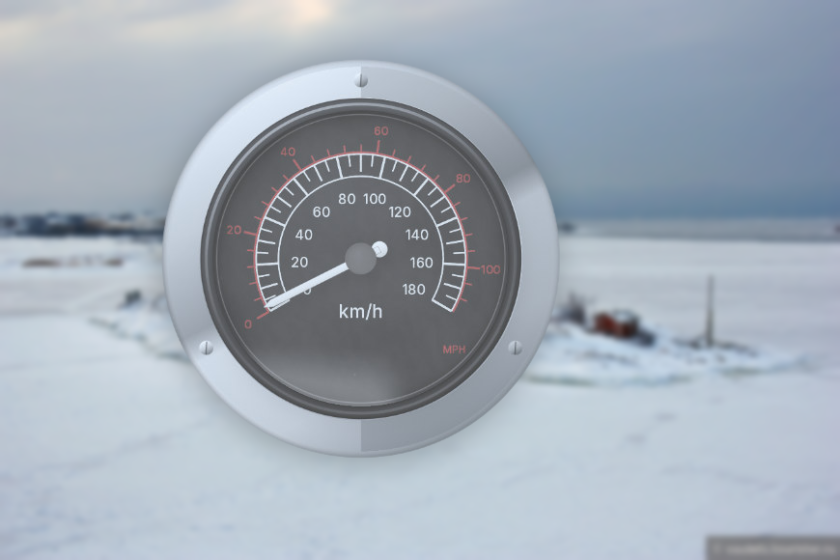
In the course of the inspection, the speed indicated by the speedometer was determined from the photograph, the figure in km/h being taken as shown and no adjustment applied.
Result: 2.5 km/h
